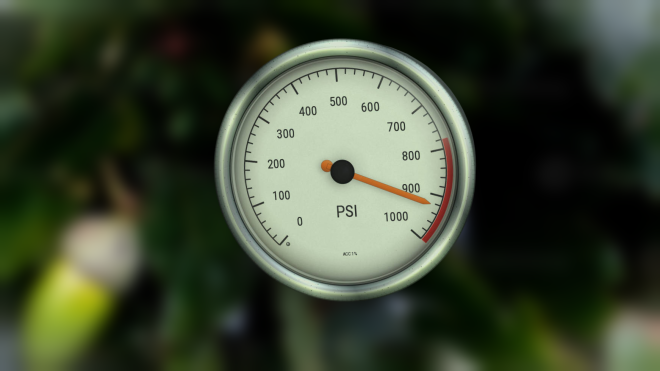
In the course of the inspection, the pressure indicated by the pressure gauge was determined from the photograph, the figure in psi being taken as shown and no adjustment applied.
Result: 920 psi
